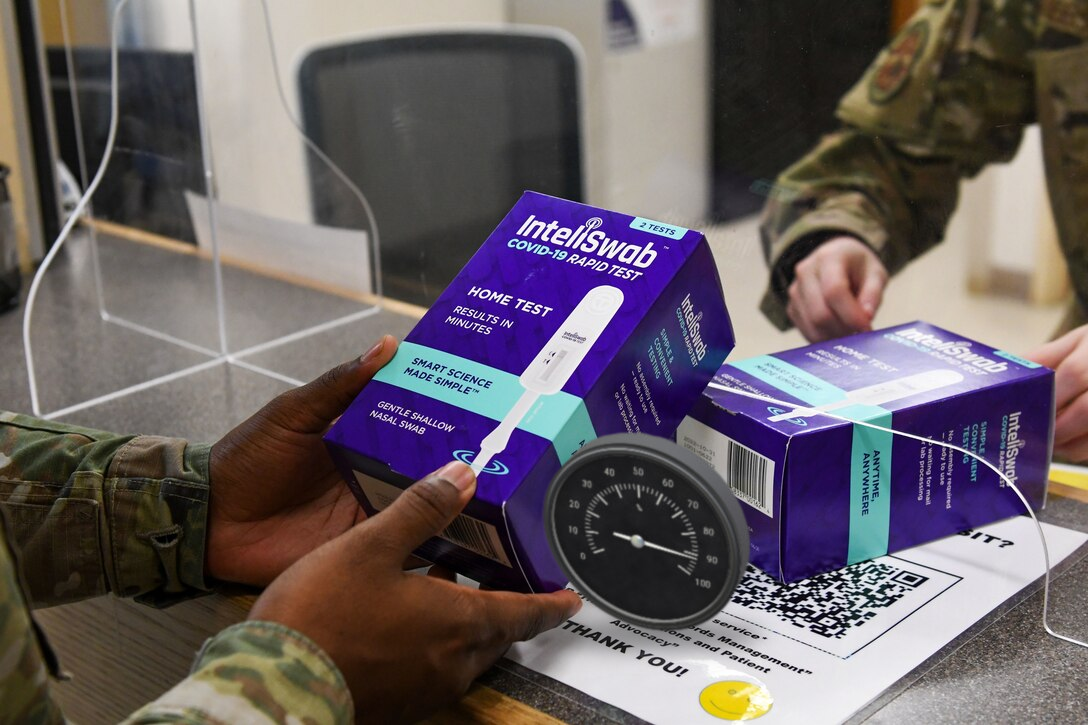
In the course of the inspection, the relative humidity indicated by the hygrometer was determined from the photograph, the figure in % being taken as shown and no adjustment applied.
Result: 90 %
